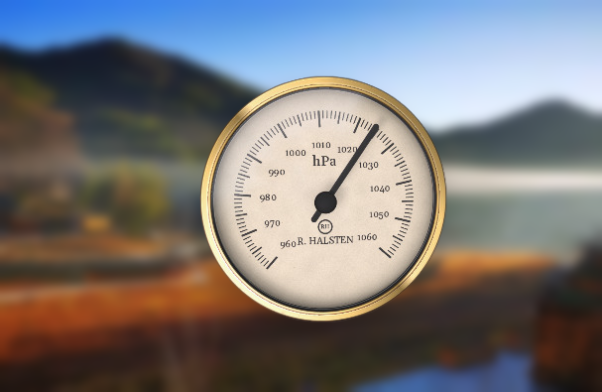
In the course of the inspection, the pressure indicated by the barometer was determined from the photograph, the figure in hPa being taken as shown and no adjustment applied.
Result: 1024 hPa
